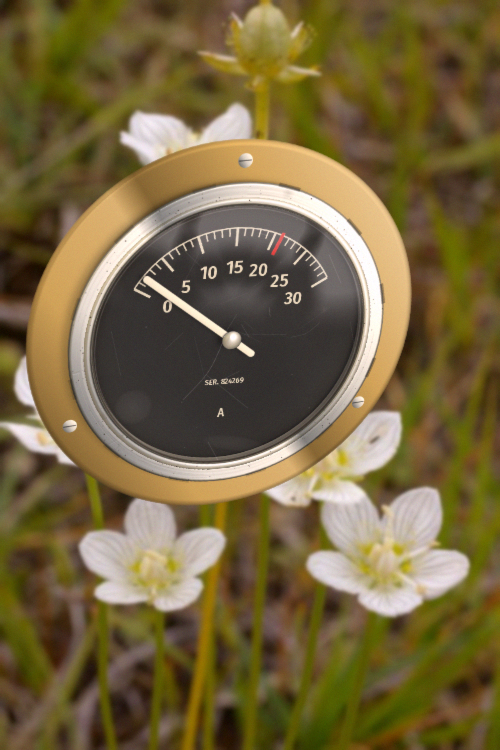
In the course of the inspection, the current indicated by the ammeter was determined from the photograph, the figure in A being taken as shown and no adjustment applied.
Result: 2 A
